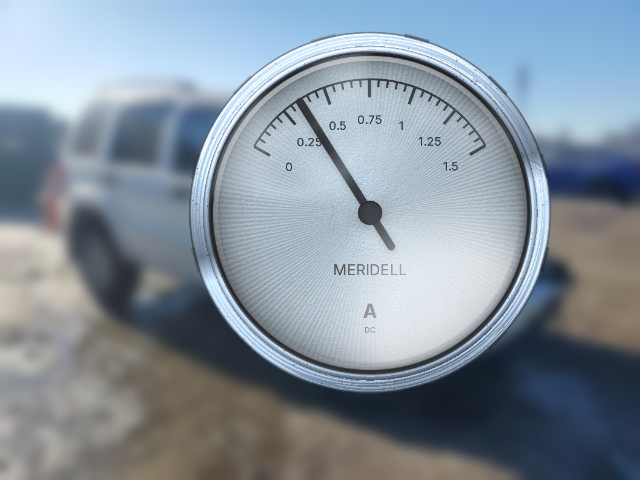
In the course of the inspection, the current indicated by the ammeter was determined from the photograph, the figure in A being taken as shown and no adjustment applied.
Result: 0.35 A
